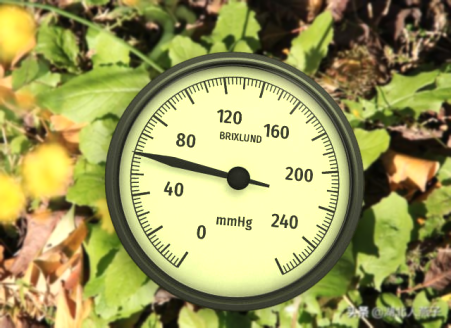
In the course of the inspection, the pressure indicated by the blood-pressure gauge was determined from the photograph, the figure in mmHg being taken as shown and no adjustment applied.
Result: 60 mmHg
